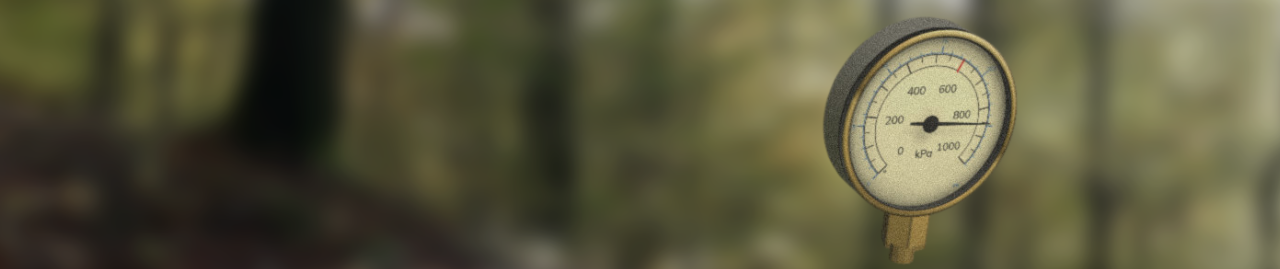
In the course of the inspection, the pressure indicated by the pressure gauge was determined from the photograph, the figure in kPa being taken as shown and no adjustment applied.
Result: 850 kPa
